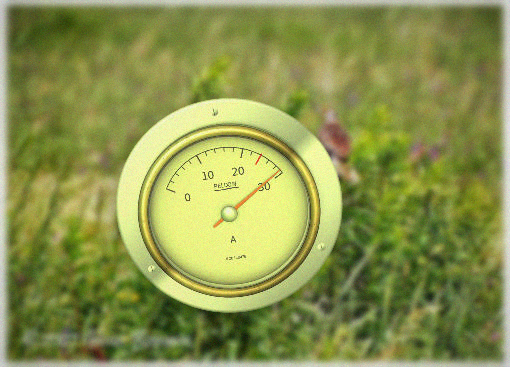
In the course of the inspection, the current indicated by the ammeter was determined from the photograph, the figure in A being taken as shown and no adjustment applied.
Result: 29 A
